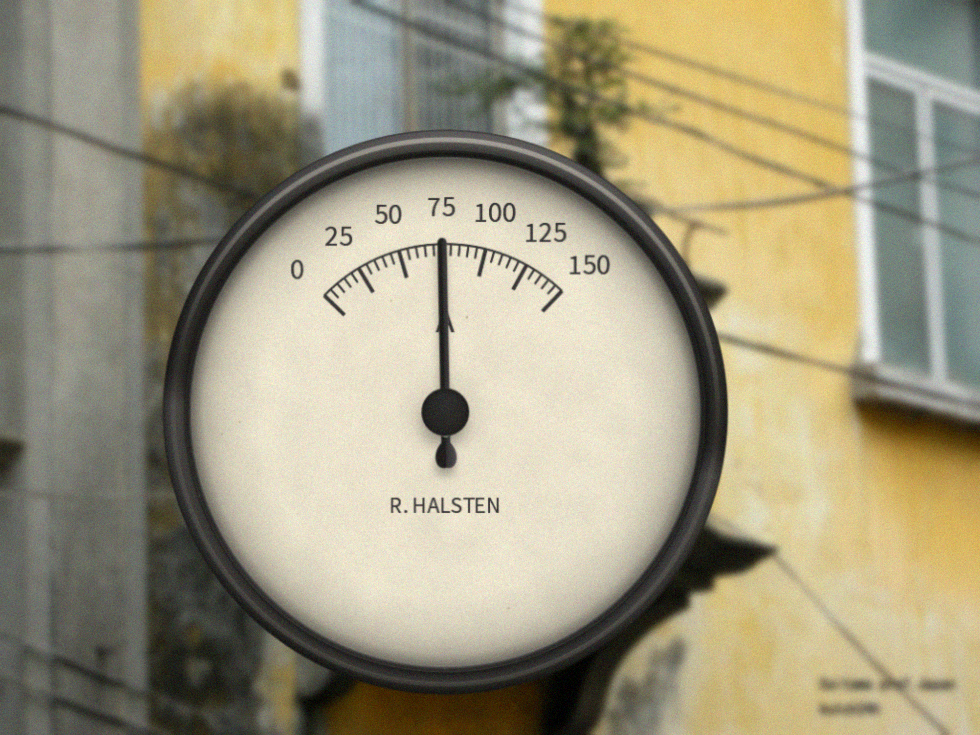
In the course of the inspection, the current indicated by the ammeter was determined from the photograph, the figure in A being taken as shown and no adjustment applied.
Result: 75 A
